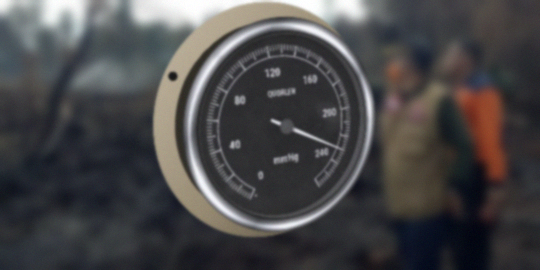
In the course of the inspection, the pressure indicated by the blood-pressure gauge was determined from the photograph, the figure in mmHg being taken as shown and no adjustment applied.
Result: 230 mmHg
